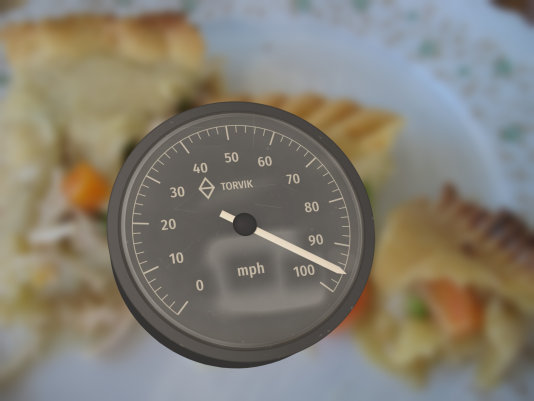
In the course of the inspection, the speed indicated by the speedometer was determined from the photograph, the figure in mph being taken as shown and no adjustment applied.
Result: 96 mph
